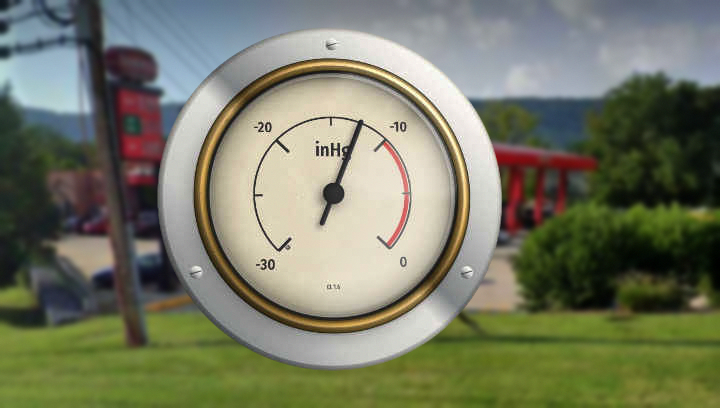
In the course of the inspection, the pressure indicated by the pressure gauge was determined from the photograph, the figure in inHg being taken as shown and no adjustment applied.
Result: -12.5 inHg
